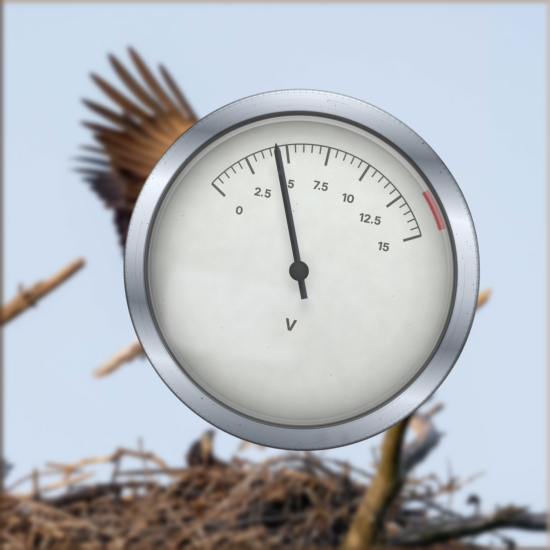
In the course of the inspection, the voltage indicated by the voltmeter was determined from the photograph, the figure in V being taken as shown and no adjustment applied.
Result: 4.5 V
